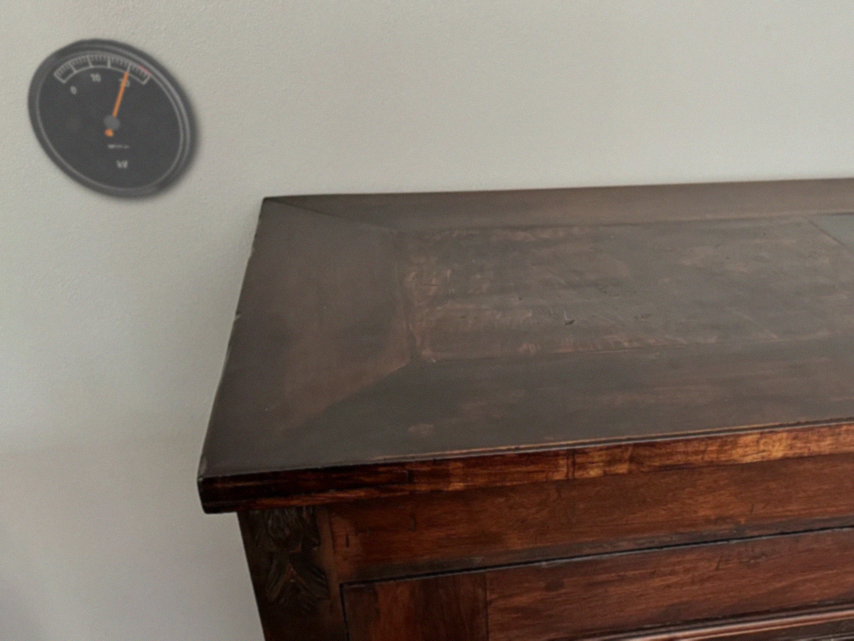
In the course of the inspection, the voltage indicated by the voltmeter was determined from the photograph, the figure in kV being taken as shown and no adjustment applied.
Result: 20 kV
